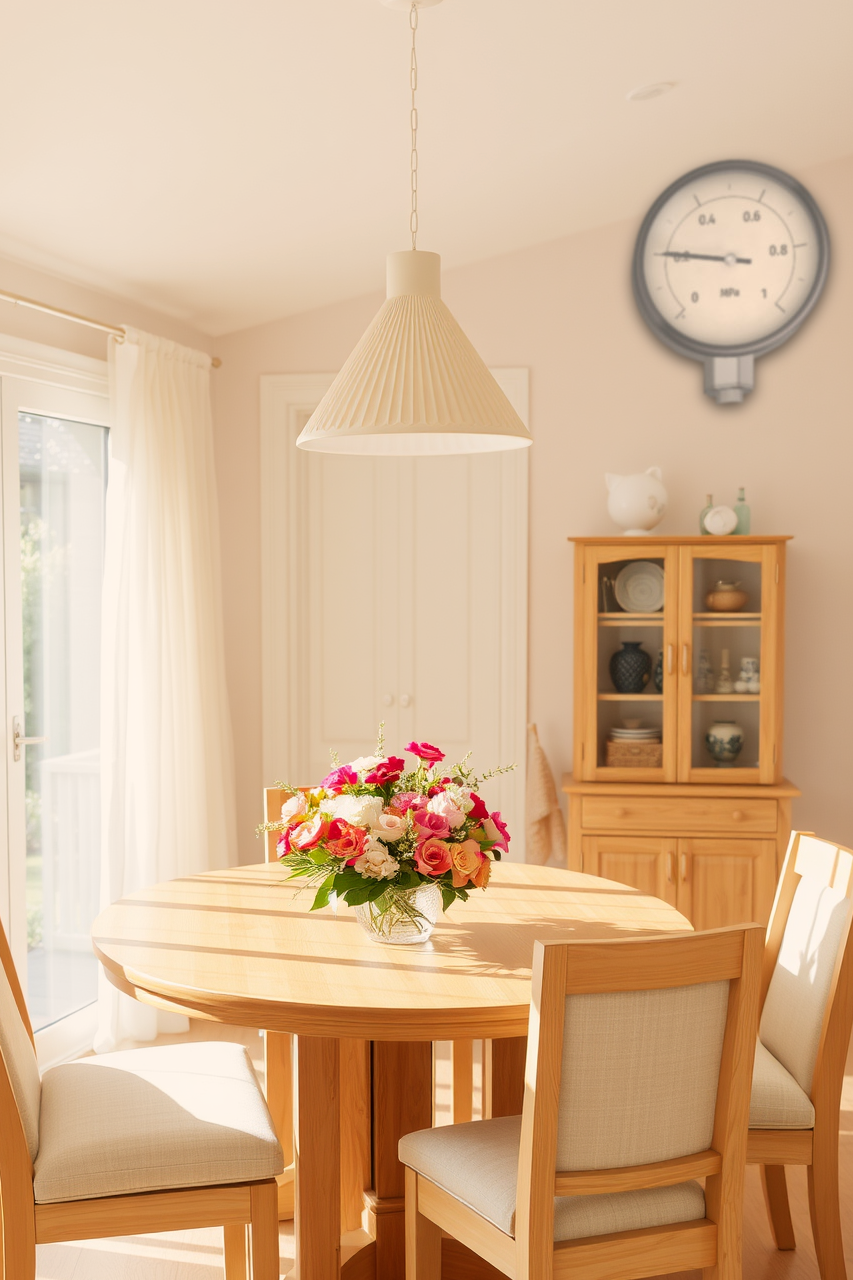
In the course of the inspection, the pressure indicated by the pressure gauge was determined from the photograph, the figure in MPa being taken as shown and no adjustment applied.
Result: 0.2 MPa
